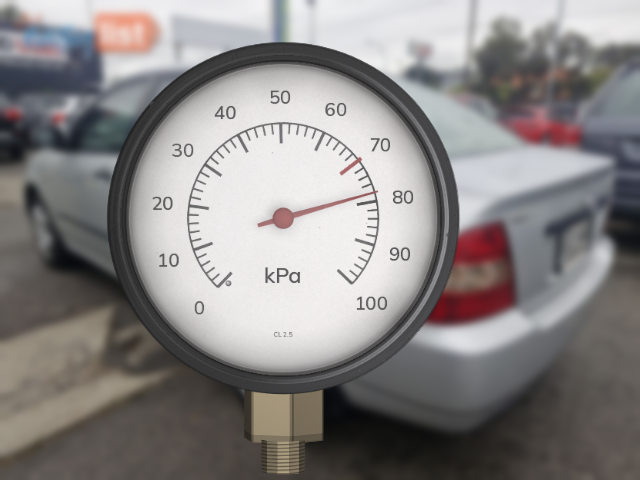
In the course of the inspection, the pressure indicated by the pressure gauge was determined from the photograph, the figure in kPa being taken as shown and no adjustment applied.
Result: 78 kPa
